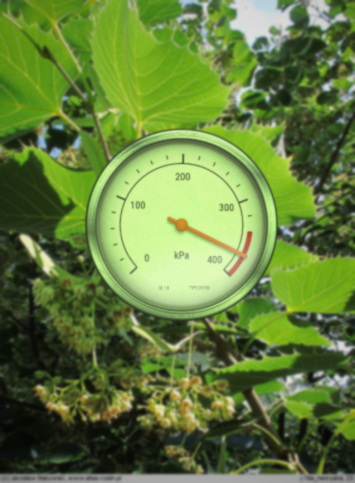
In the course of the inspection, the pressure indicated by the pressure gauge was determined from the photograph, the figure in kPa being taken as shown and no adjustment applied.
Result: 370 kPa
